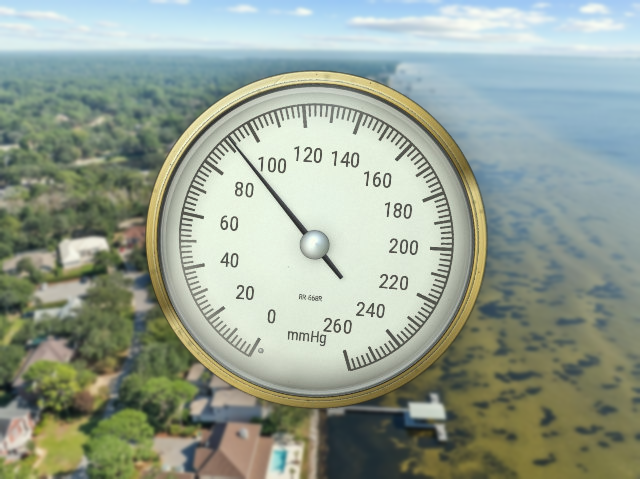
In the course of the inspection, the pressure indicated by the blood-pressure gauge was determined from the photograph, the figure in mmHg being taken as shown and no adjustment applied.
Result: 92 mmHg
